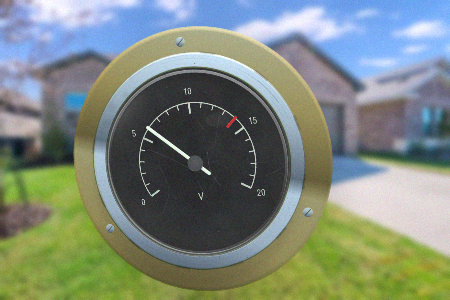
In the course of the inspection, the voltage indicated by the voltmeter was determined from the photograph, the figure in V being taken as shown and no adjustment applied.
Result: 6 V
